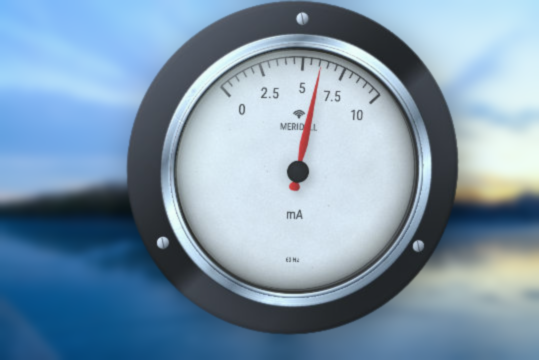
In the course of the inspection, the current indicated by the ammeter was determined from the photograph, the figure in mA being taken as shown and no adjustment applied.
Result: 6 mA
